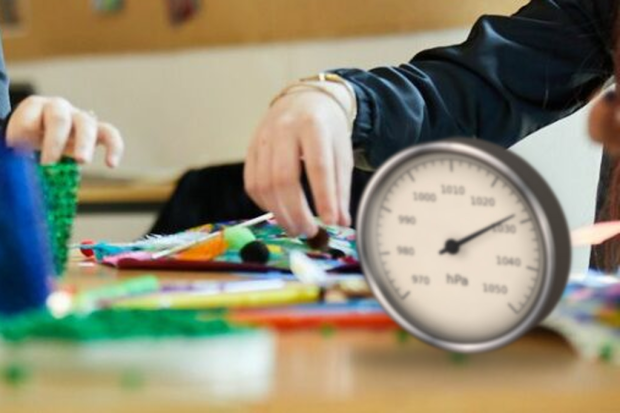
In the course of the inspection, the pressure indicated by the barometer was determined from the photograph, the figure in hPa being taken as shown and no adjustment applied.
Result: 1028 hPa
